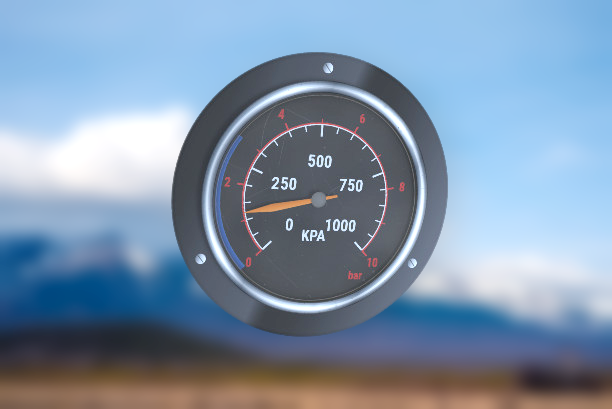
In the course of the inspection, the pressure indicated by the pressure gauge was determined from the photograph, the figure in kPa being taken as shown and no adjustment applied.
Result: 125 kPa
